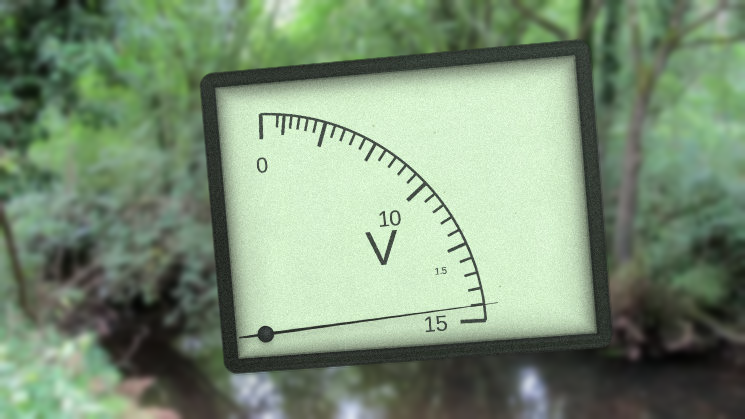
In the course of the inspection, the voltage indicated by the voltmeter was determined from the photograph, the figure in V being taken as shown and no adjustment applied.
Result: 14.5 V
